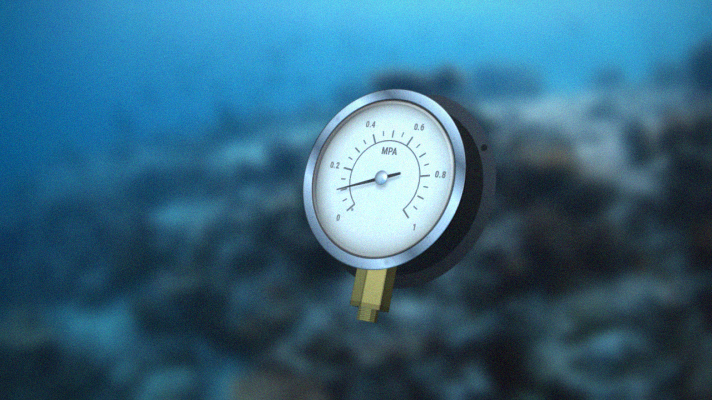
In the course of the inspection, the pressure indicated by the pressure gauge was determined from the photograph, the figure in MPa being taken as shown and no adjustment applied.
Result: 0.1 MPa
